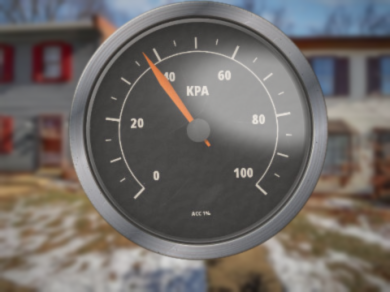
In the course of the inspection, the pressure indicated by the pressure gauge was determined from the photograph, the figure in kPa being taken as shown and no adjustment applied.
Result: 37.5 kPa
